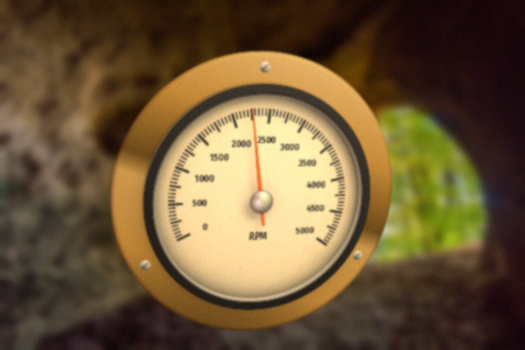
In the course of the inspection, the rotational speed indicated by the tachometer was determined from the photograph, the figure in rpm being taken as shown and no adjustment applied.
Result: 2250 rpm
